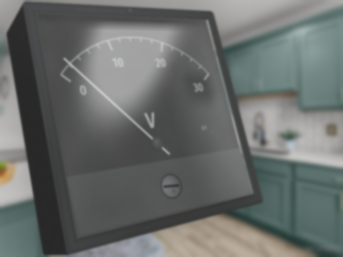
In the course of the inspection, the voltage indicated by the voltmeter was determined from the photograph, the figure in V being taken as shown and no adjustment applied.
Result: 2 V
